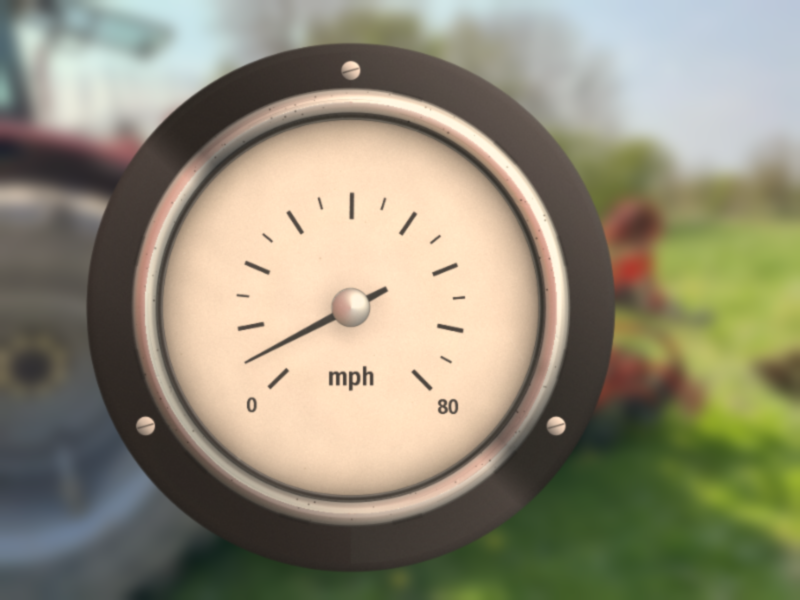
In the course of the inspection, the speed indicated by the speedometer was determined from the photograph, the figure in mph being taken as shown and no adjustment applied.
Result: 5 mph
